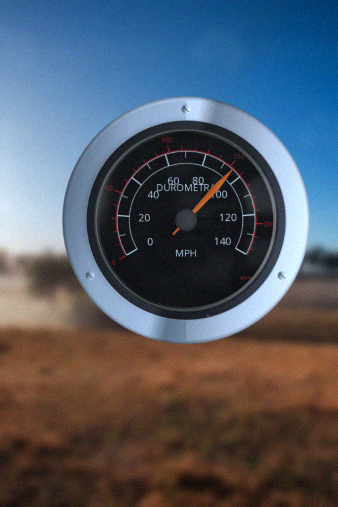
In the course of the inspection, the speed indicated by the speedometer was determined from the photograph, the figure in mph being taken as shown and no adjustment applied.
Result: 95 mph
